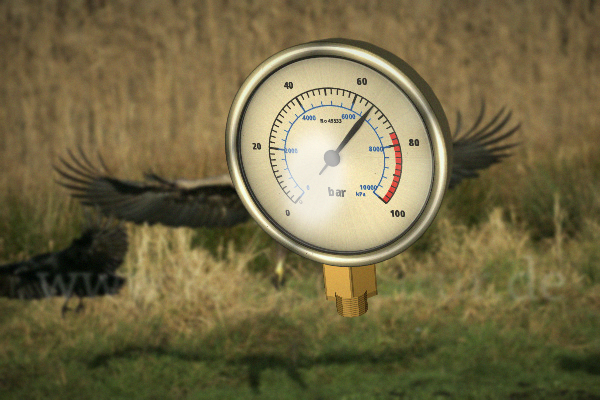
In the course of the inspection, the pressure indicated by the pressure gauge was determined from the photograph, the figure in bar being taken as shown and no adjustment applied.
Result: 66 bar
